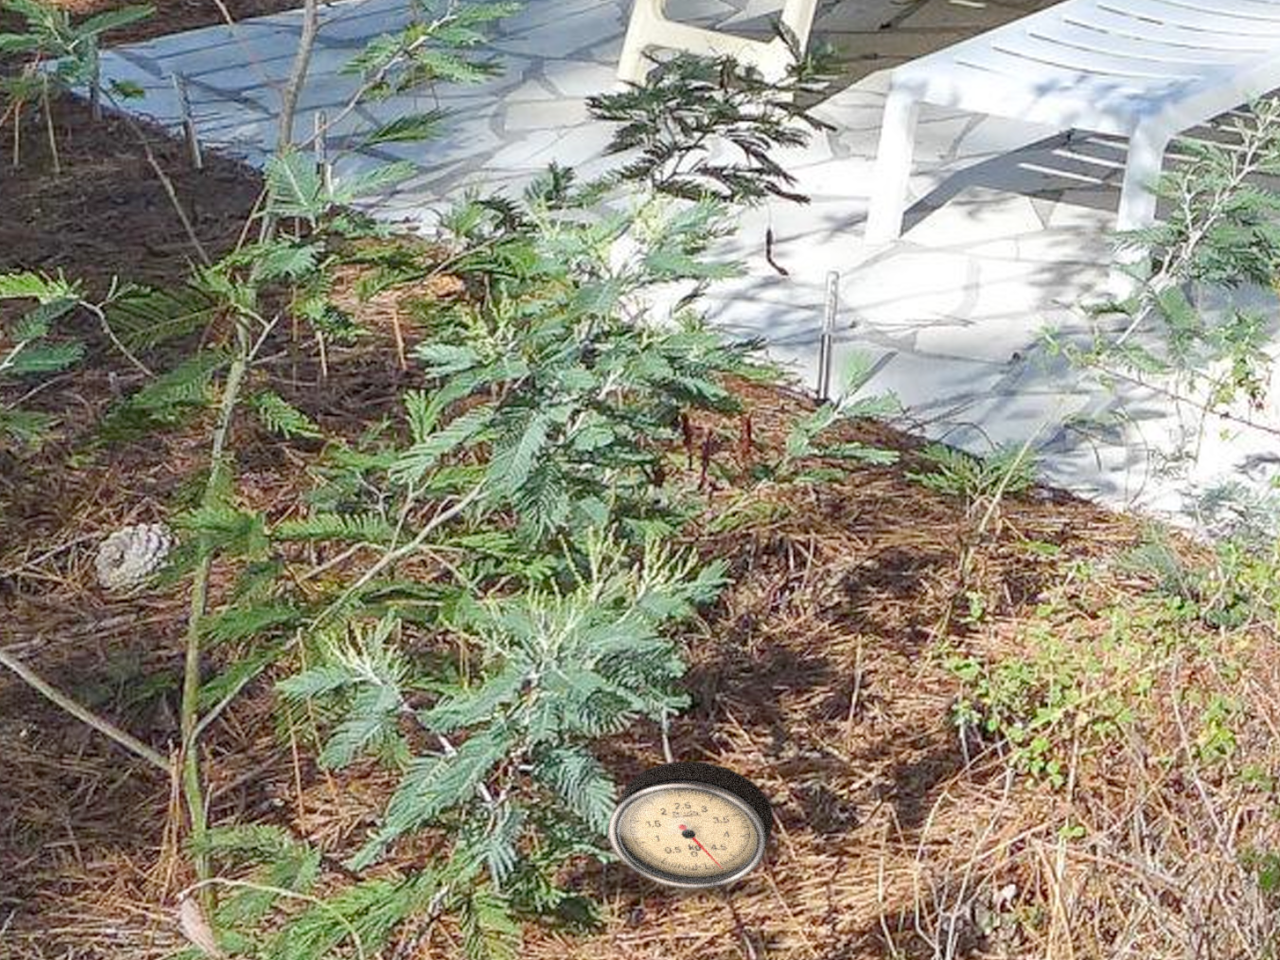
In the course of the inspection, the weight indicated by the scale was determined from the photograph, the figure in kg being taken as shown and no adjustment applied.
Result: 4.75 kg
